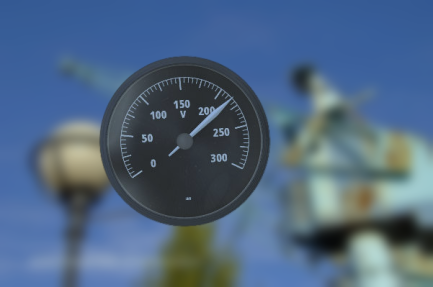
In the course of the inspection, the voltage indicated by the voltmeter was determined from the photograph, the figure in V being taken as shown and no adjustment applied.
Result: 215 V
